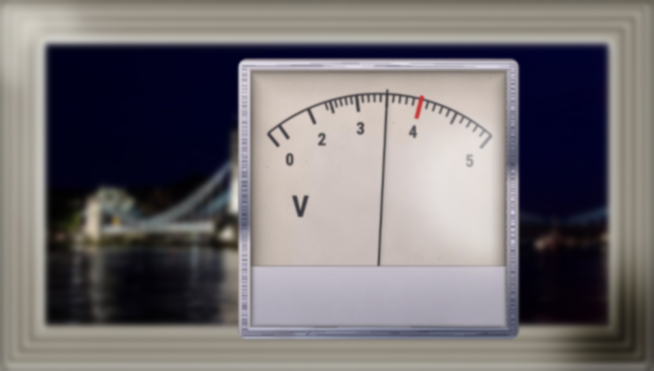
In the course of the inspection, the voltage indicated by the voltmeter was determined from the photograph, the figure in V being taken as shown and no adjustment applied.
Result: 3.5 V
